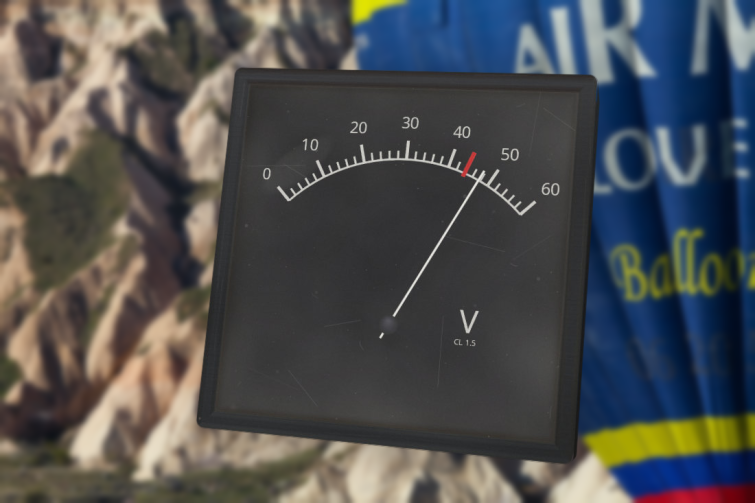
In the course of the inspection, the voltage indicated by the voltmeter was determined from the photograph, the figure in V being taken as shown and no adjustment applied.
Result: 48 V
